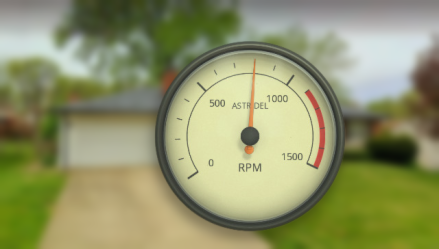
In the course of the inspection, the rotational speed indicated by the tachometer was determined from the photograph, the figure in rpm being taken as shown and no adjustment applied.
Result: 800 rpm
